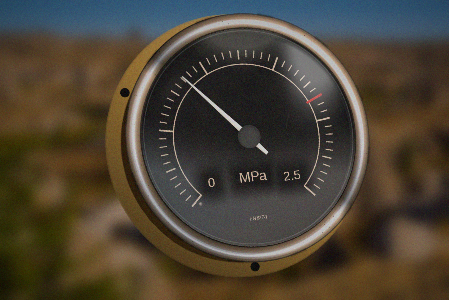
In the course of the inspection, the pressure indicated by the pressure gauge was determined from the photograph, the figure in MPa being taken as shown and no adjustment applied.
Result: 0.85 MPa
